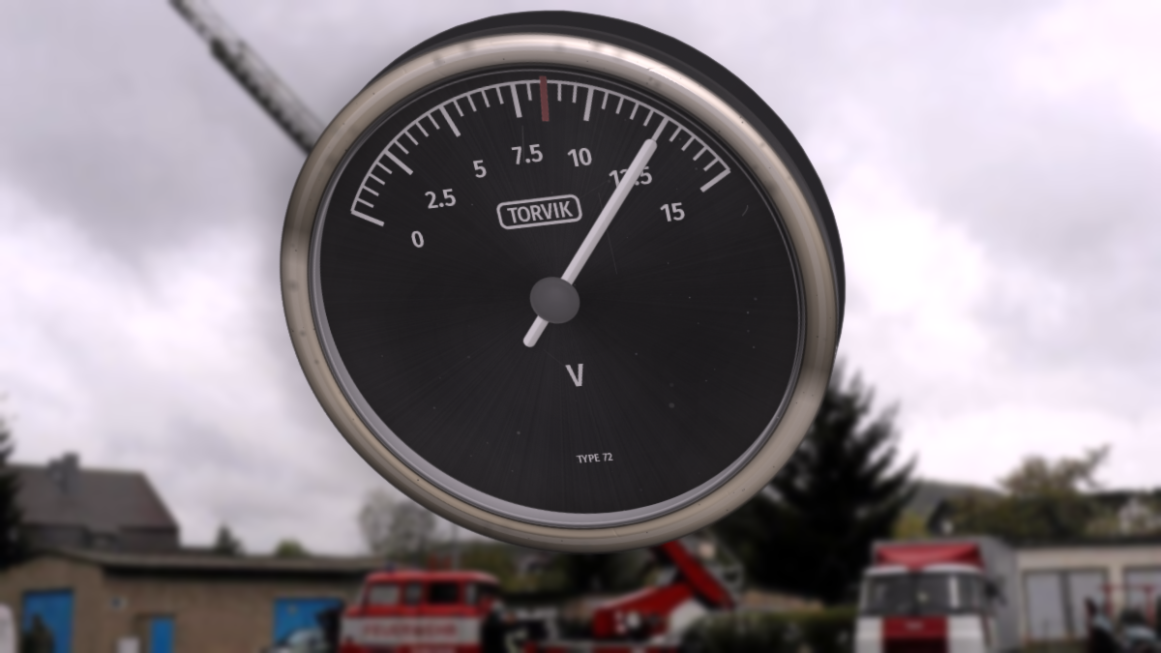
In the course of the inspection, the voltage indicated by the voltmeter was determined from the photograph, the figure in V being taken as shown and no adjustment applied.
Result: 12.5 V
